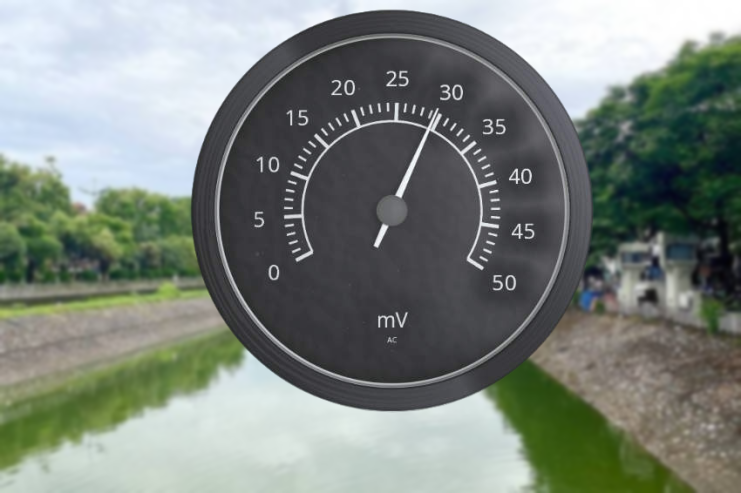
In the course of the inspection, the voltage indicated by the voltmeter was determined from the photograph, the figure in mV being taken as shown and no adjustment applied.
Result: 29.5 mV
